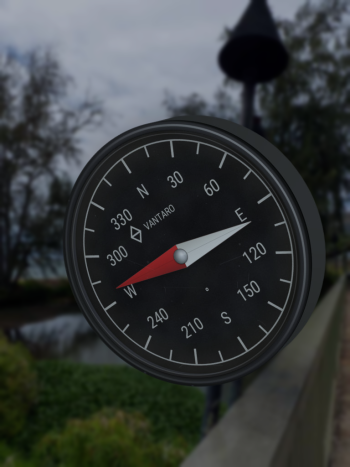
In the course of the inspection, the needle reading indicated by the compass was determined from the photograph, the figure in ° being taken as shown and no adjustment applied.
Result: 277.5 °
